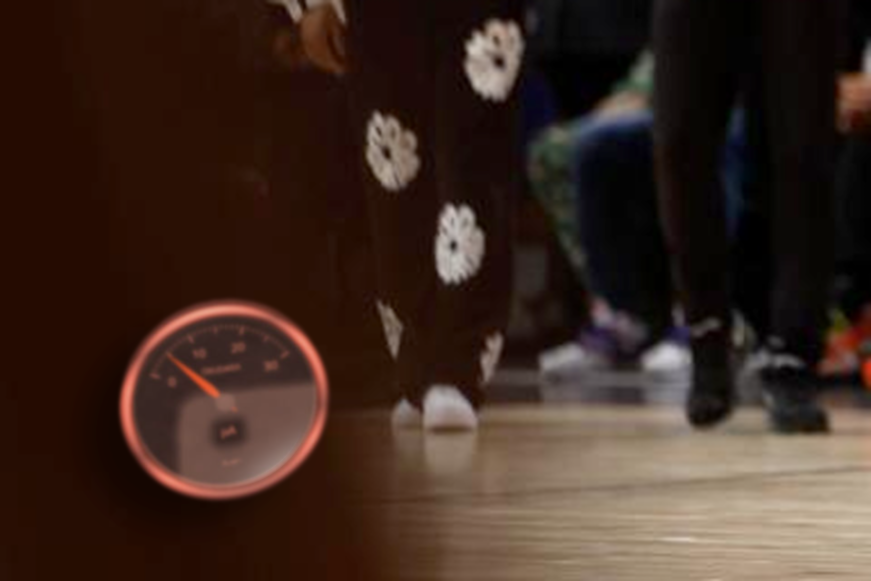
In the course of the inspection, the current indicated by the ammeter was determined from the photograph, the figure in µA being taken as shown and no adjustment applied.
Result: 5 µA
